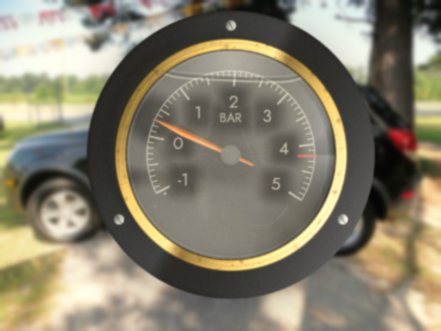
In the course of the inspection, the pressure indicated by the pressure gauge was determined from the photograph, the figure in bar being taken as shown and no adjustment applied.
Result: 0.3 bar
